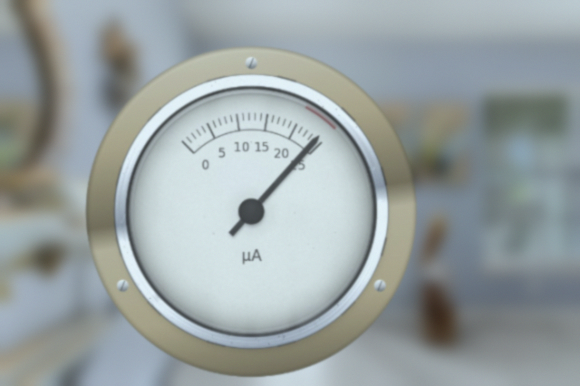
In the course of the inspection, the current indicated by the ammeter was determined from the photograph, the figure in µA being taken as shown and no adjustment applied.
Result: 24 µA
